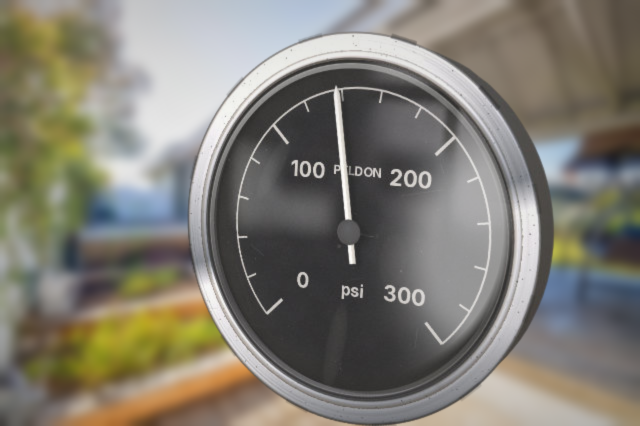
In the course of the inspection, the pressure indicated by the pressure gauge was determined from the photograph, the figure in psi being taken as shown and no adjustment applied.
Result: 140 psi
